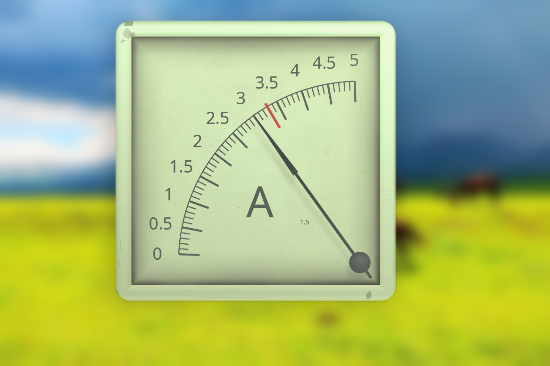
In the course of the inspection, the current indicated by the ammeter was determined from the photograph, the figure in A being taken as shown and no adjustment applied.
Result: 3 A
